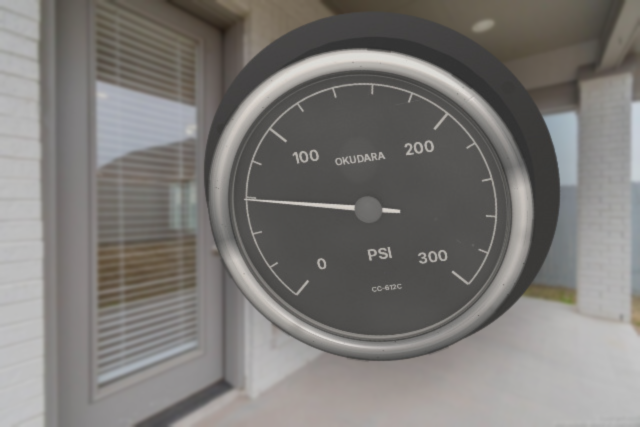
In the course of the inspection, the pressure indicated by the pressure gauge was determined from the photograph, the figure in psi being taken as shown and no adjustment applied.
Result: 60 psi
